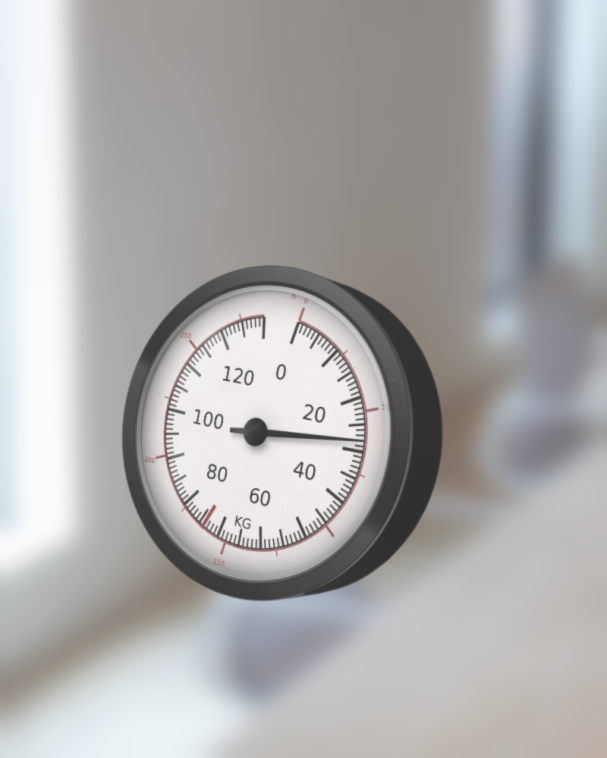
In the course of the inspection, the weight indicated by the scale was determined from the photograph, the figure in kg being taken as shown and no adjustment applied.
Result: 28 kg
